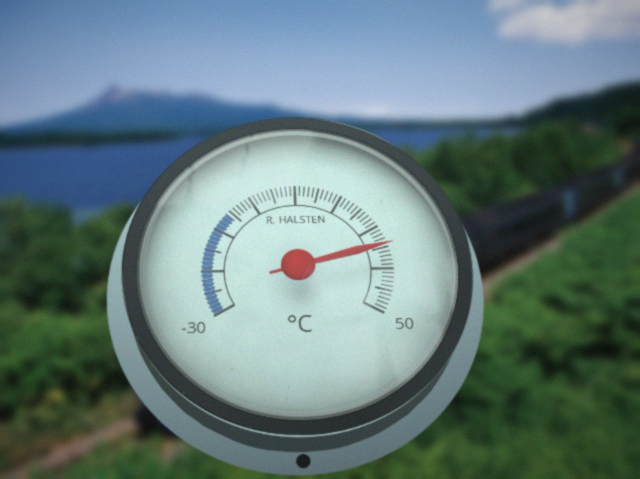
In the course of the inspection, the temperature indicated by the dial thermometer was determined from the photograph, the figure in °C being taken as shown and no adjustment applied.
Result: 35 °C
